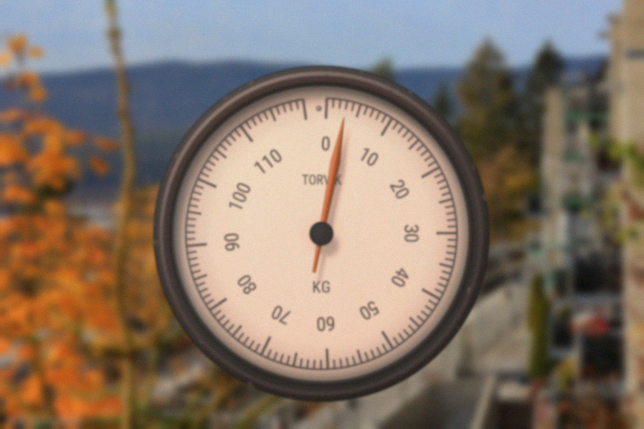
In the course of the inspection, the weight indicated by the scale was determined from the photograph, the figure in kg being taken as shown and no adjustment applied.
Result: 3 kg
